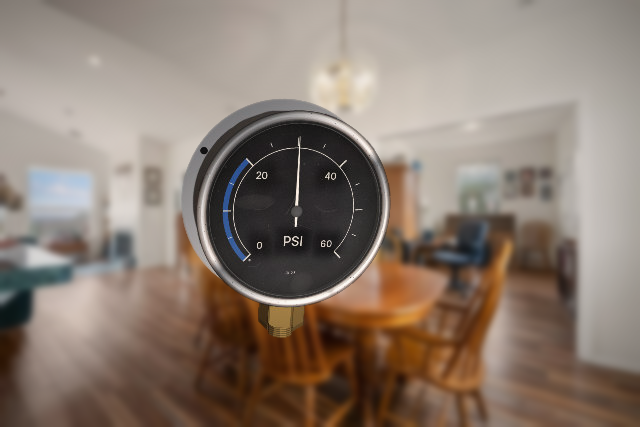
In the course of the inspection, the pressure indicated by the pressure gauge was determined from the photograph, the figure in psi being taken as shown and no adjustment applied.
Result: 30 psi
